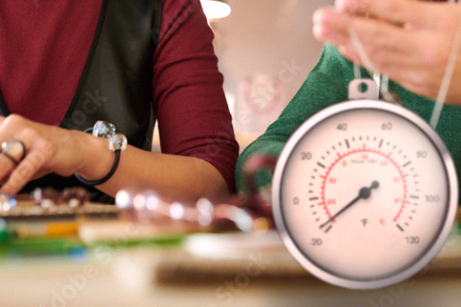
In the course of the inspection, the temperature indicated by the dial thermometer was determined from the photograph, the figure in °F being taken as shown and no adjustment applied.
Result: -16 °F
